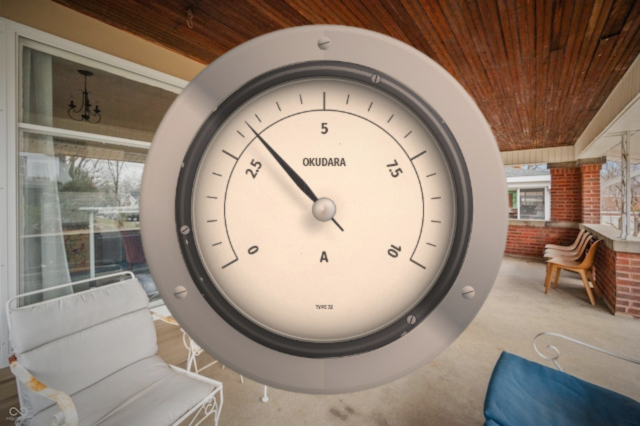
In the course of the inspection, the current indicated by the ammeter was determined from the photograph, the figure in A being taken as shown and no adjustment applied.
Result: 3.25 A
